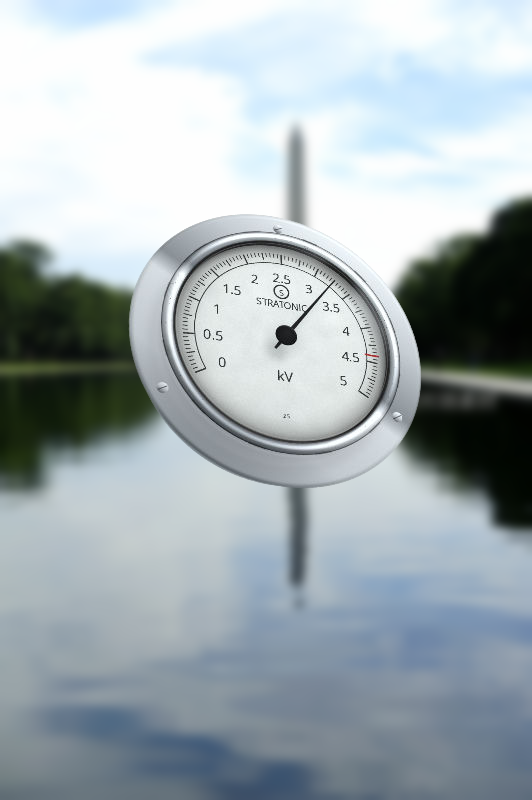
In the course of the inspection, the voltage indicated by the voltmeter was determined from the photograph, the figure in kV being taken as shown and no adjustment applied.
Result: 3.25 kV
